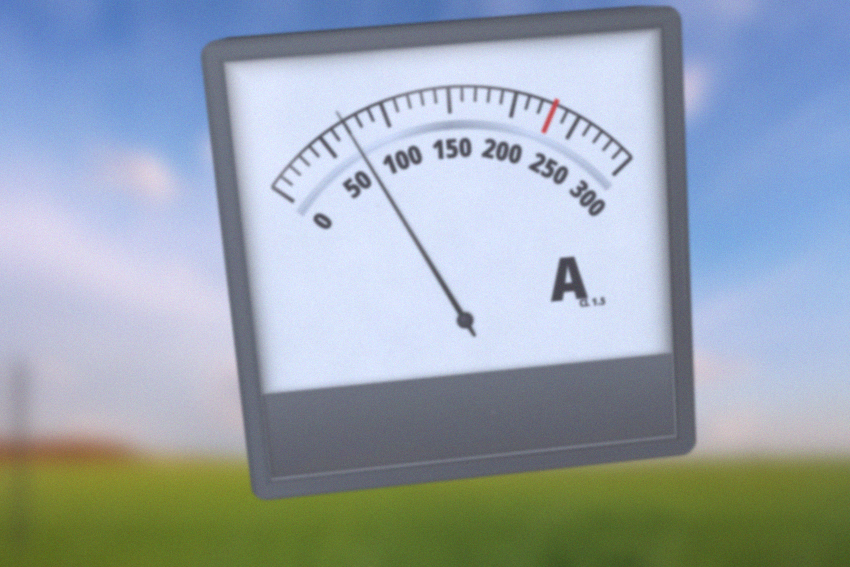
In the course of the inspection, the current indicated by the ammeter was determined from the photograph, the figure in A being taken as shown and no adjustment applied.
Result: 70 A
